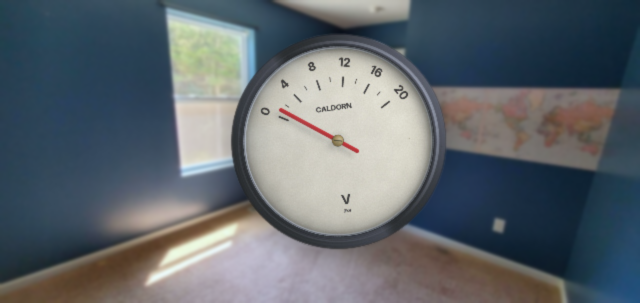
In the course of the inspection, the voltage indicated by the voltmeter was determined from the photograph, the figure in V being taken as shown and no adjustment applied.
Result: 1 V
